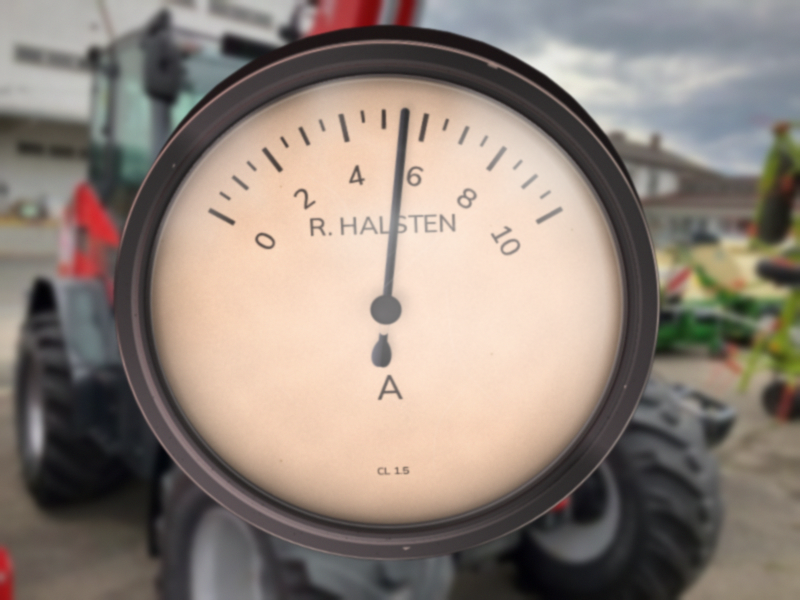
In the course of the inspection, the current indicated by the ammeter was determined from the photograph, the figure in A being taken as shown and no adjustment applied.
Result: 5.5 A
